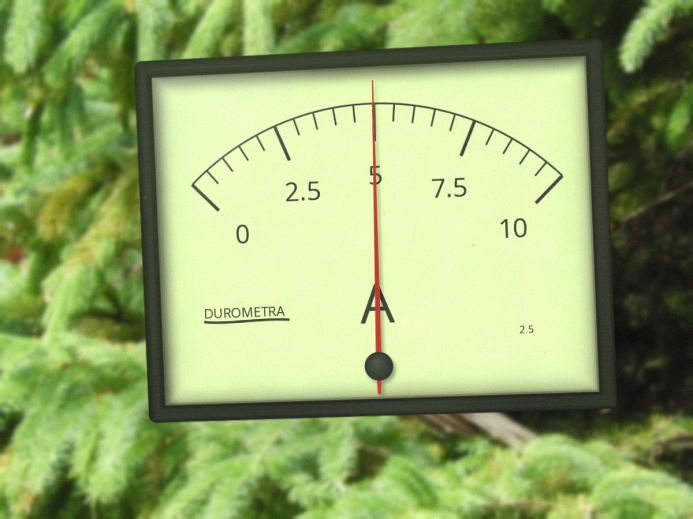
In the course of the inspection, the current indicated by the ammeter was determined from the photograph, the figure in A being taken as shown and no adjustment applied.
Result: 5 A
